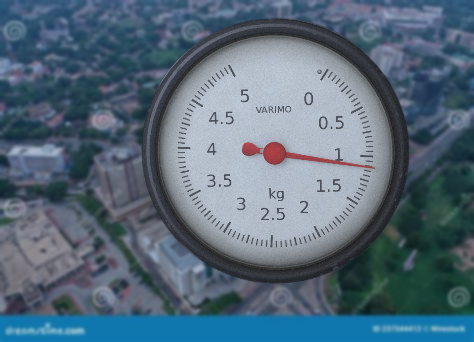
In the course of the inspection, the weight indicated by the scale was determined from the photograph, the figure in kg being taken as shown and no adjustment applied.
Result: 1.1 kg
